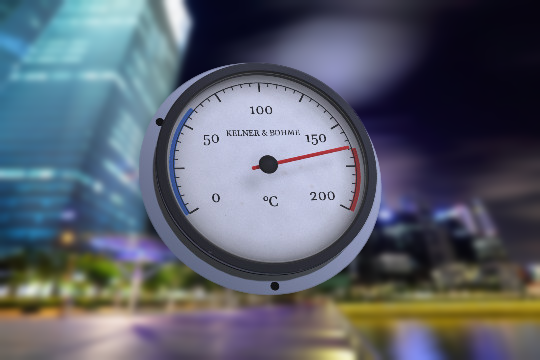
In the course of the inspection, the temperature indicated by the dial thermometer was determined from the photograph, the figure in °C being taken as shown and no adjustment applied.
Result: 165 °C
